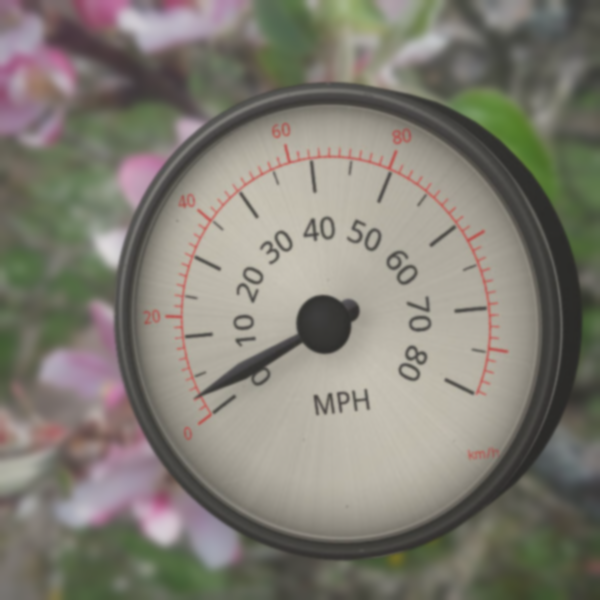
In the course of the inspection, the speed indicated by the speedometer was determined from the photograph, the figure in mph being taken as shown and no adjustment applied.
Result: 2.5 mph
